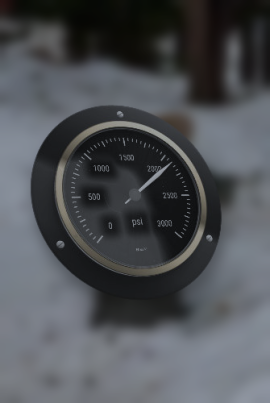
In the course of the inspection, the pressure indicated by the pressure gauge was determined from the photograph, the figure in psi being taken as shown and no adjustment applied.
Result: 2100 psi
